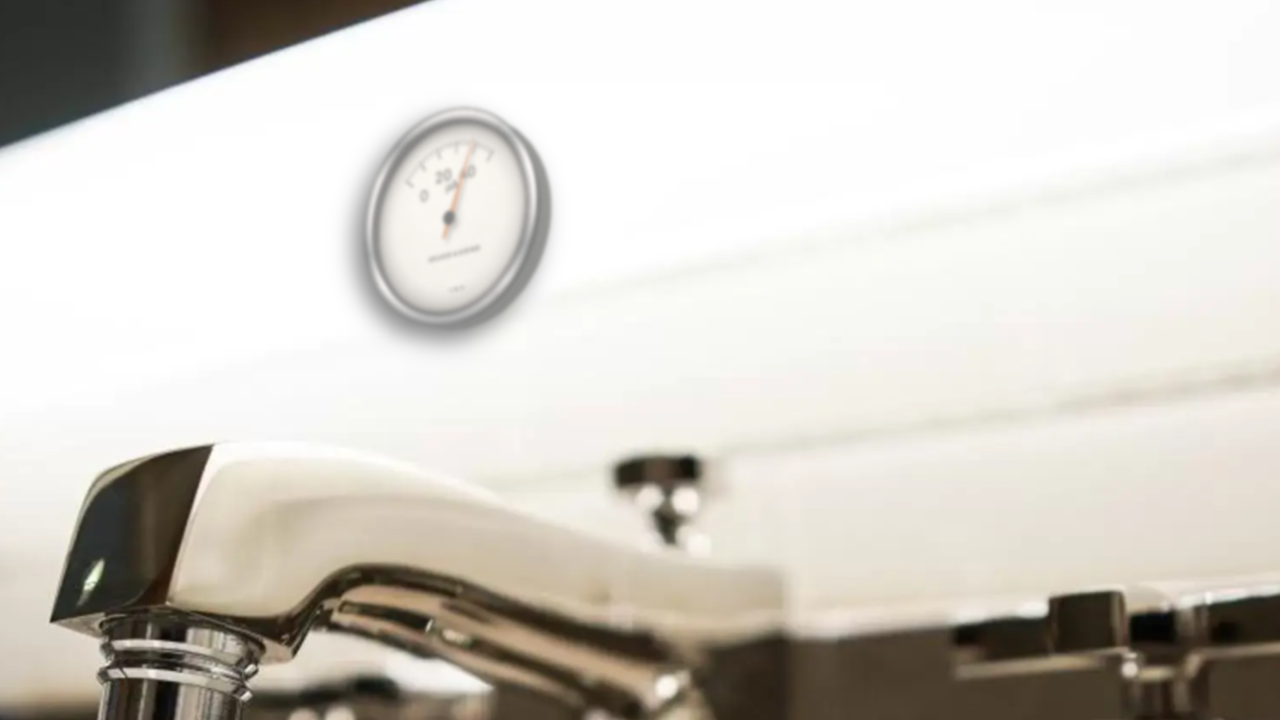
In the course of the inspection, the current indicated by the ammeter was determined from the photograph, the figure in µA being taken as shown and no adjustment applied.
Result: 40 µA
